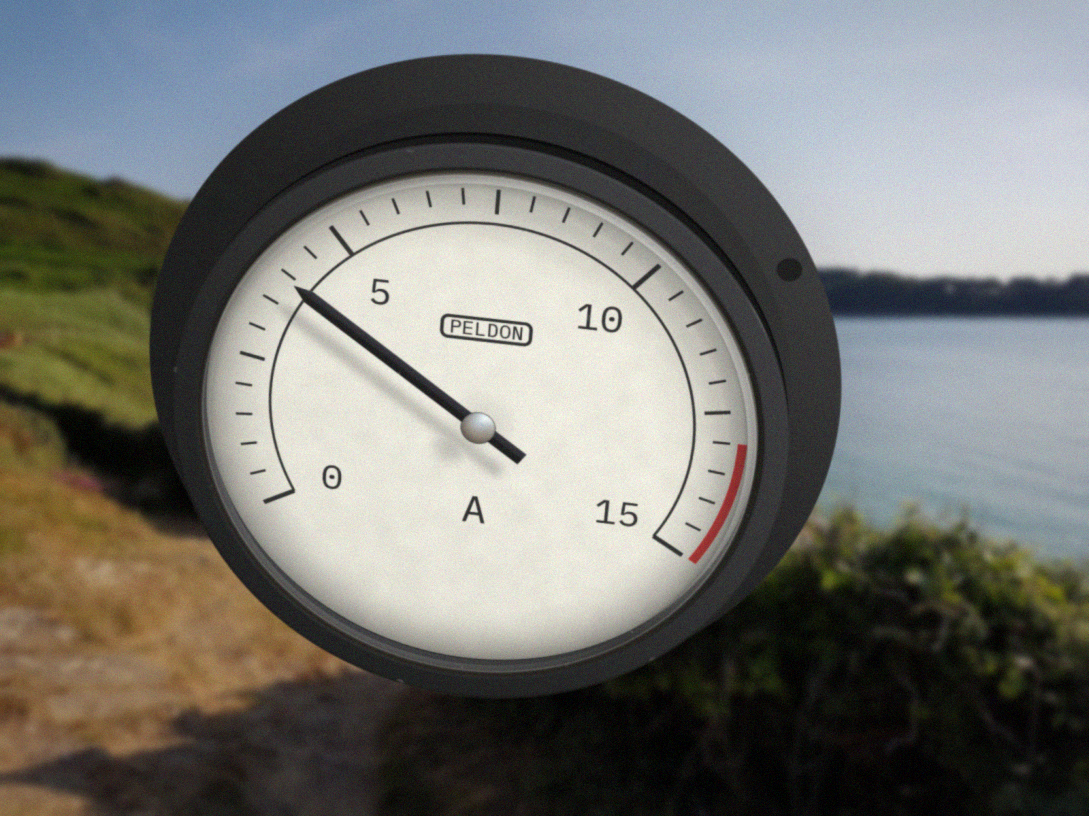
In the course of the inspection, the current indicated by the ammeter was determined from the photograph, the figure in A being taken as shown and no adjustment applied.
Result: 4 A
